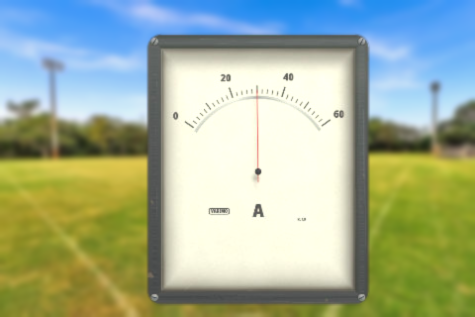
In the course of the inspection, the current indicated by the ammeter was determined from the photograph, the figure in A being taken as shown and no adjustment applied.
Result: 30 A
